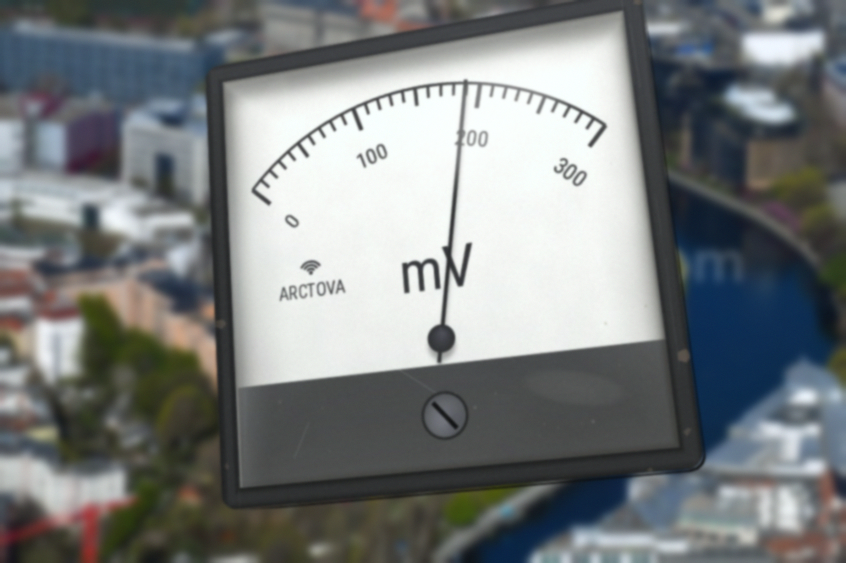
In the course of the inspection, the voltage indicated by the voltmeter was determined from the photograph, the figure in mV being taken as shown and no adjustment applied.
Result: 190 mV
